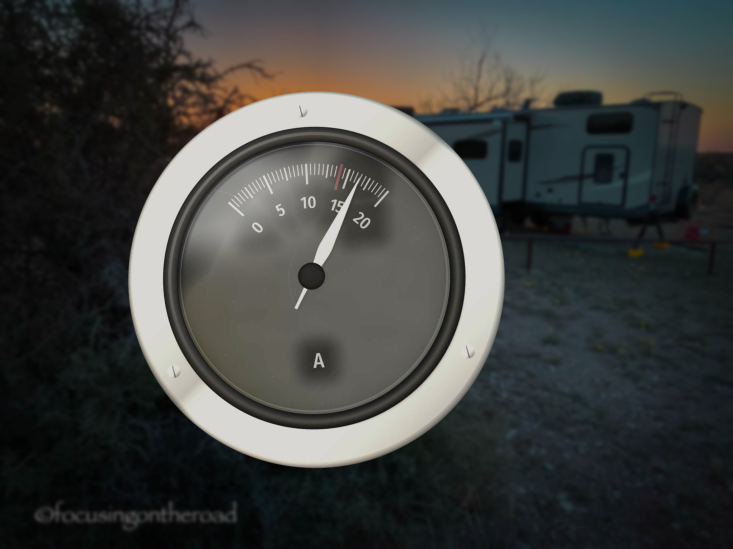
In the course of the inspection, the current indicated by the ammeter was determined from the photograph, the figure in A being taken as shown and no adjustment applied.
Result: 16.5 A
